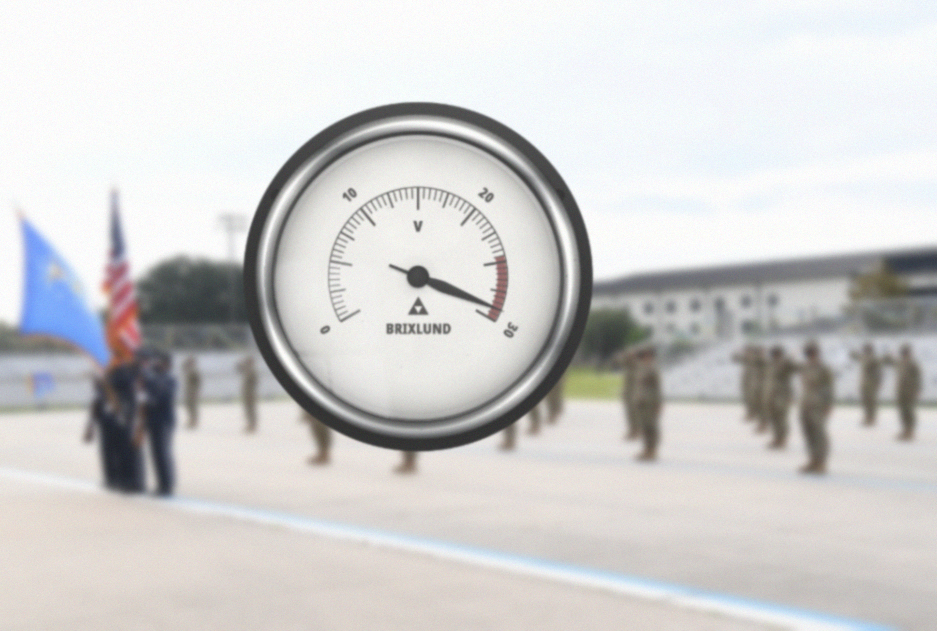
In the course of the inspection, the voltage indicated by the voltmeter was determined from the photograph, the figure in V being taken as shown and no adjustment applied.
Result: 29 V
